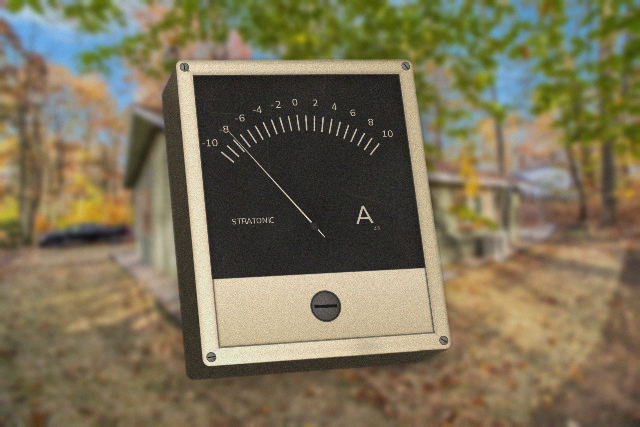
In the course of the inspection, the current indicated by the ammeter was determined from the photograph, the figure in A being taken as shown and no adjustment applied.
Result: -8 A
